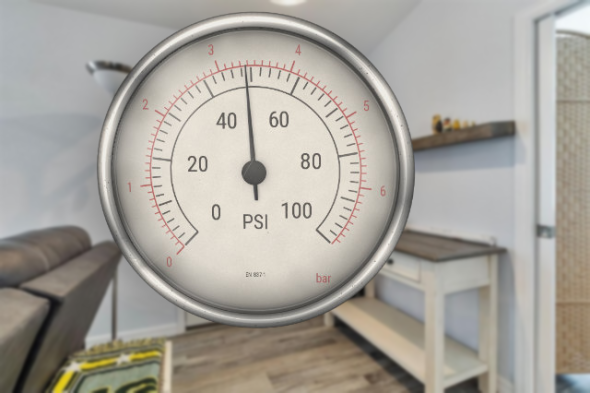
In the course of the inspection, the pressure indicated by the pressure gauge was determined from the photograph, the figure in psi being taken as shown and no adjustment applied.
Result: 49 psi
